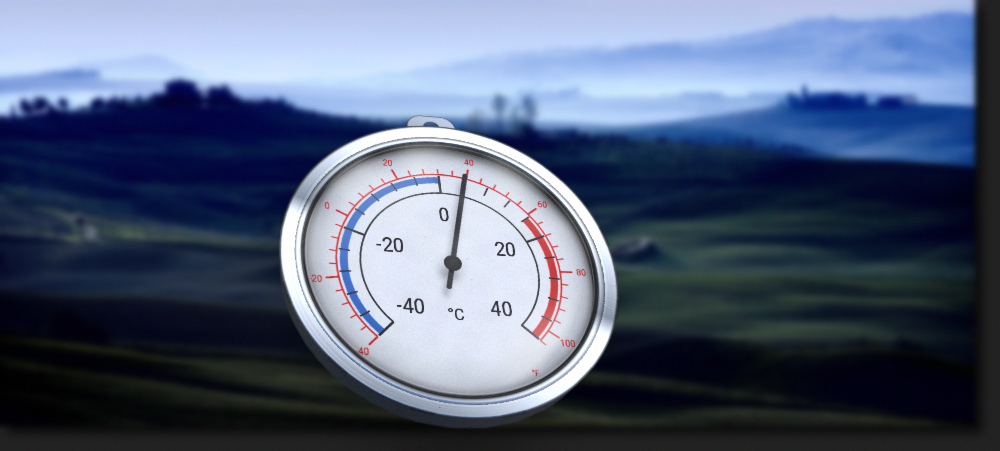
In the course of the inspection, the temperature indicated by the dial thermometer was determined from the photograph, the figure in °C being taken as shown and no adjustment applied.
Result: 4 °C
